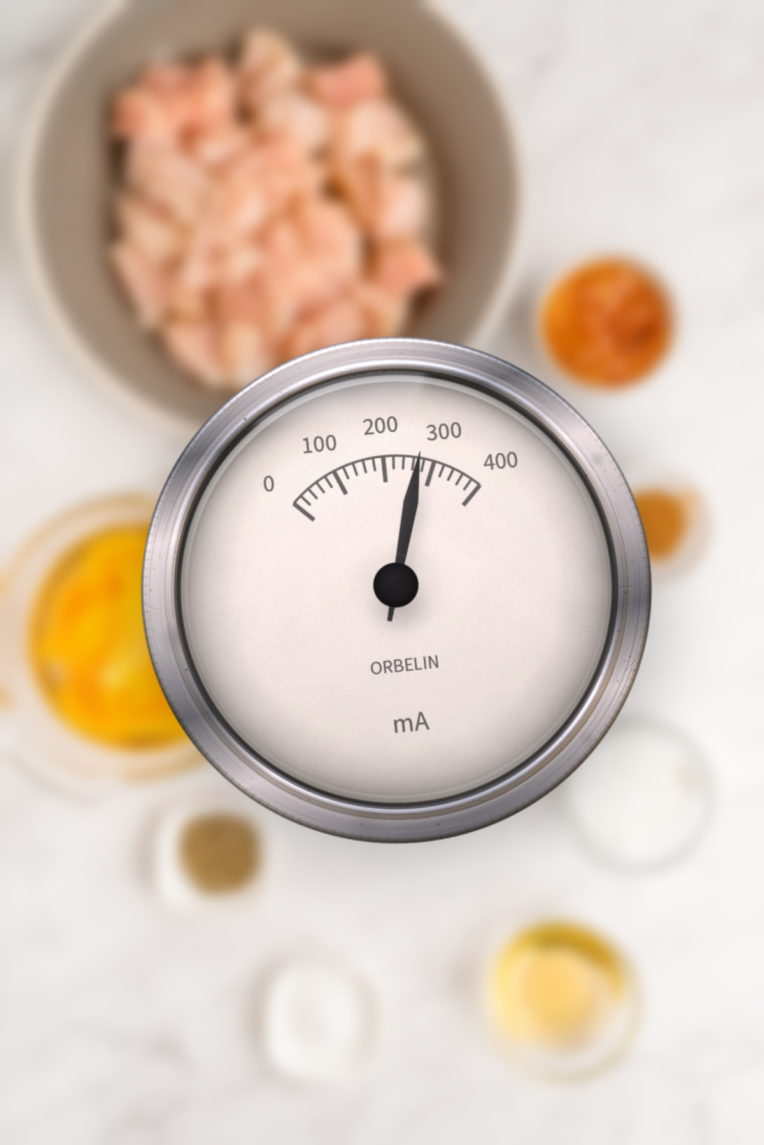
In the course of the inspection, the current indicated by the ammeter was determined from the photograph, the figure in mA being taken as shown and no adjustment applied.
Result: 270 mA
